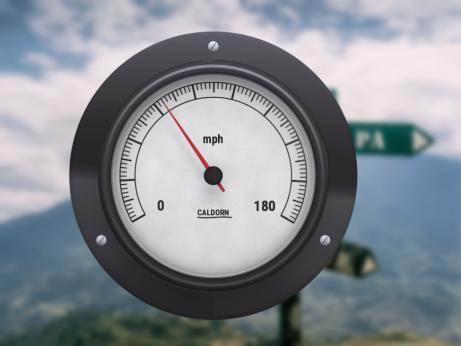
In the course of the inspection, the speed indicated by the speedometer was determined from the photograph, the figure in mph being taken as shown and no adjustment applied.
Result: 64 mph
